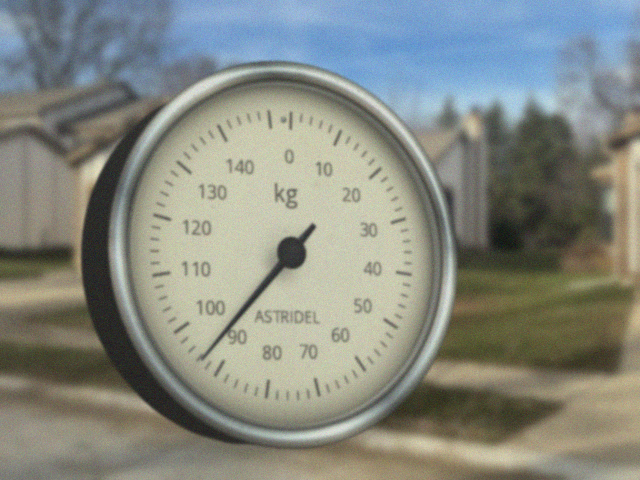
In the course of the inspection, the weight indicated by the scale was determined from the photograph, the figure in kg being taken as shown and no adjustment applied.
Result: 94 kg
